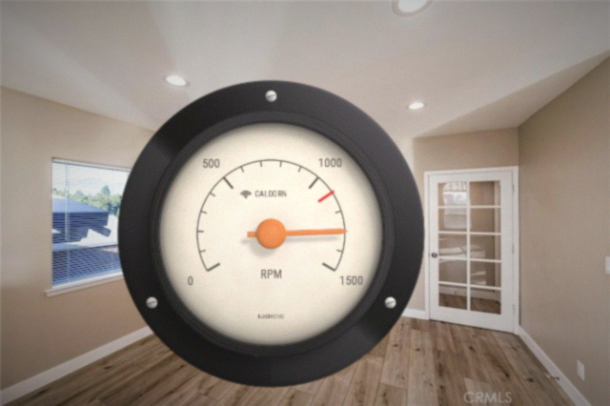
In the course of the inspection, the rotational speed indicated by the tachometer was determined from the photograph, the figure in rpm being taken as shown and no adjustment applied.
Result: 1300 rpm
